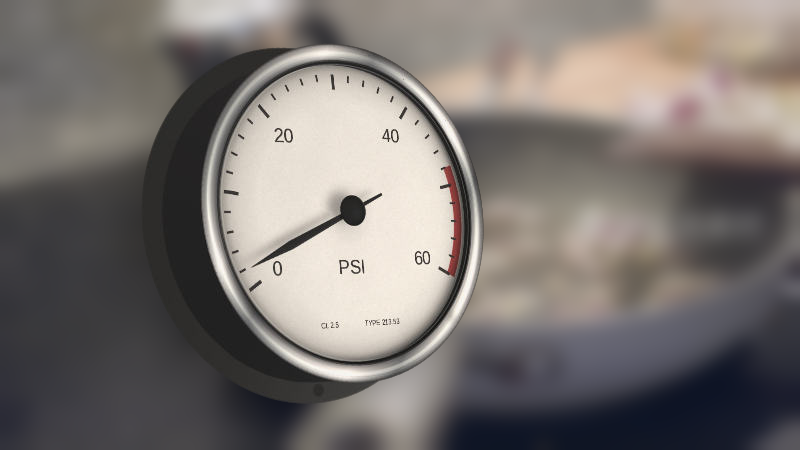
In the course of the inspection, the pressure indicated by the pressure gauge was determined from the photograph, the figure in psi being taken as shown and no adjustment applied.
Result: 2 psi
